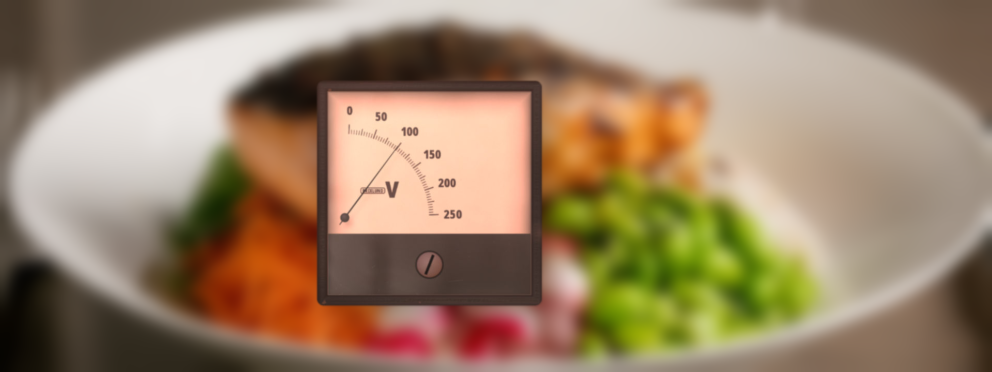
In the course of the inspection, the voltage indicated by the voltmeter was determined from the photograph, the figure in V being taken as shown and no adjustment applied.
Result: 100 V
